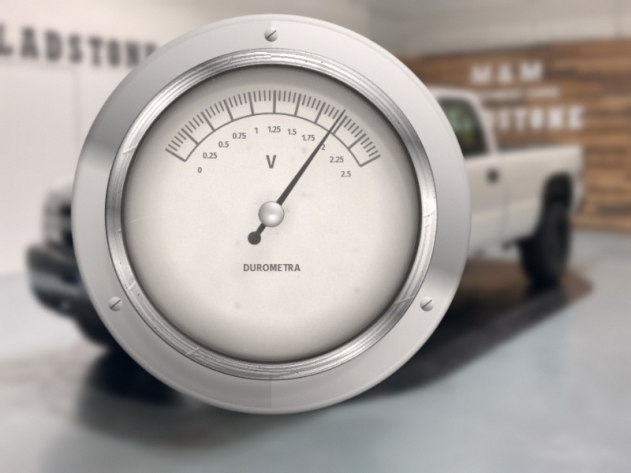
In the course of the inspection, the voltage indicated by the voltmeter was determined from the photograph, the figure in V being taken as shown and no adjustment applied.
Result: 1.95 V
